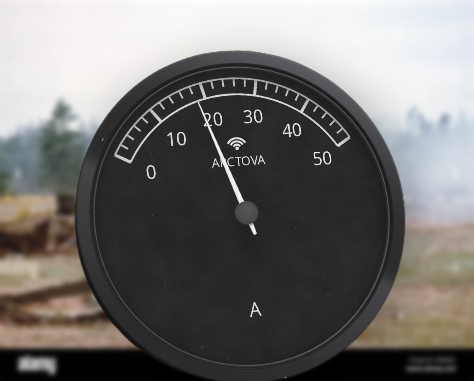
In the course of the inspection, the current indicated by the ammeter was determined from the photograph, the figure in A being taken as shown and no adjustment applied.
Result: 18 A
